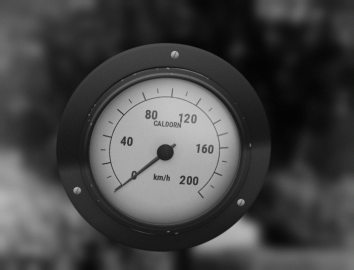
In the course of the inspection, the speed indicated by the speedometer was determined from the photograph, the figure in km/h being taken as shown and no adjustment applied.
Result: 0 km/h
